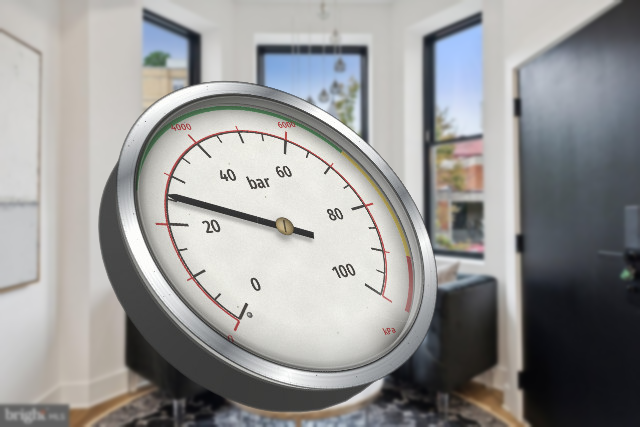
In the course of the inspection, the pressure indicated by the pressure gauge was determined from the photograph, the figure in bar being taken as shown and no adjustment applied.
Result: 25 bar
